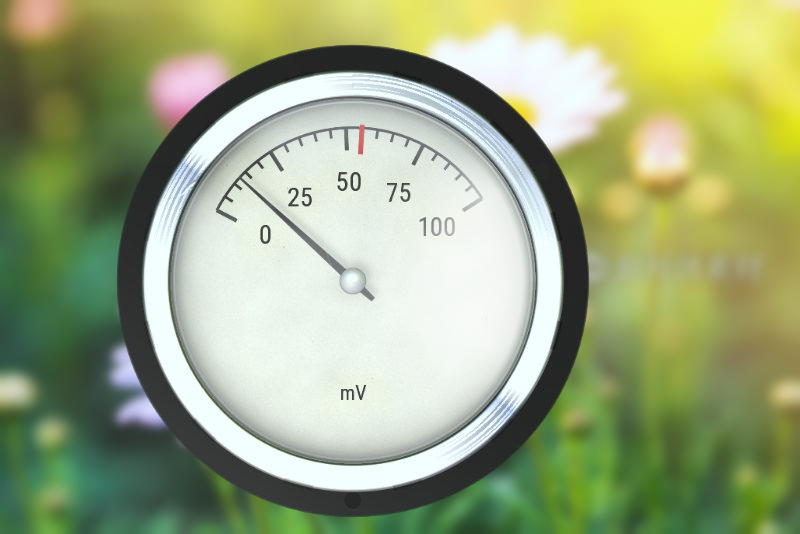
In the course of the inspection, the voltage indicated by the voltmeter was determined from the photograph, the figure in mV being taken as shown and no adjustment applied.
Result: 12.5 mV
